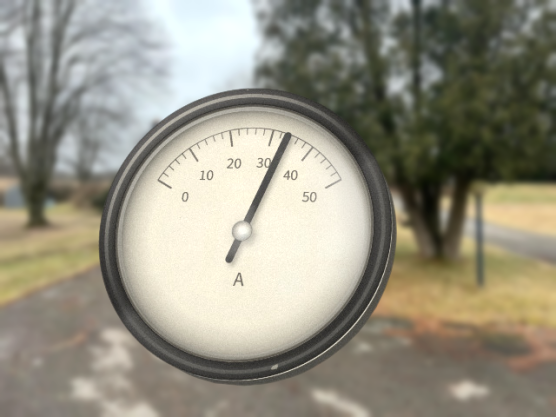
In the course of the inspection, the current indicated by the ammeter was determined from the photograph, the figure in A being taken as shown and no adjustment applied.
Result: 34 A
